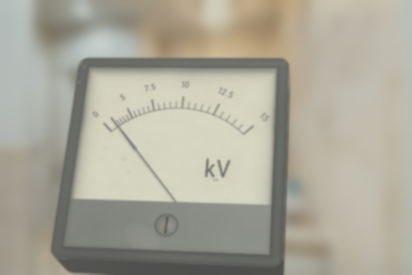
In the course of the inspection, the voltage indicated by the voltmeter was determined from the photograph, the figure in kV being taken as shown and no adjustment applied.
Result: 2.5 kV
